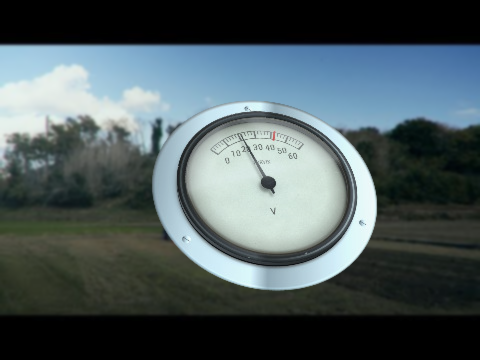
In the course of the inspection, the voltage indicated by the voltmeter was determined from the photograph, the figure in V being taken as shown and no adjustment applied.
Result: 20 V
